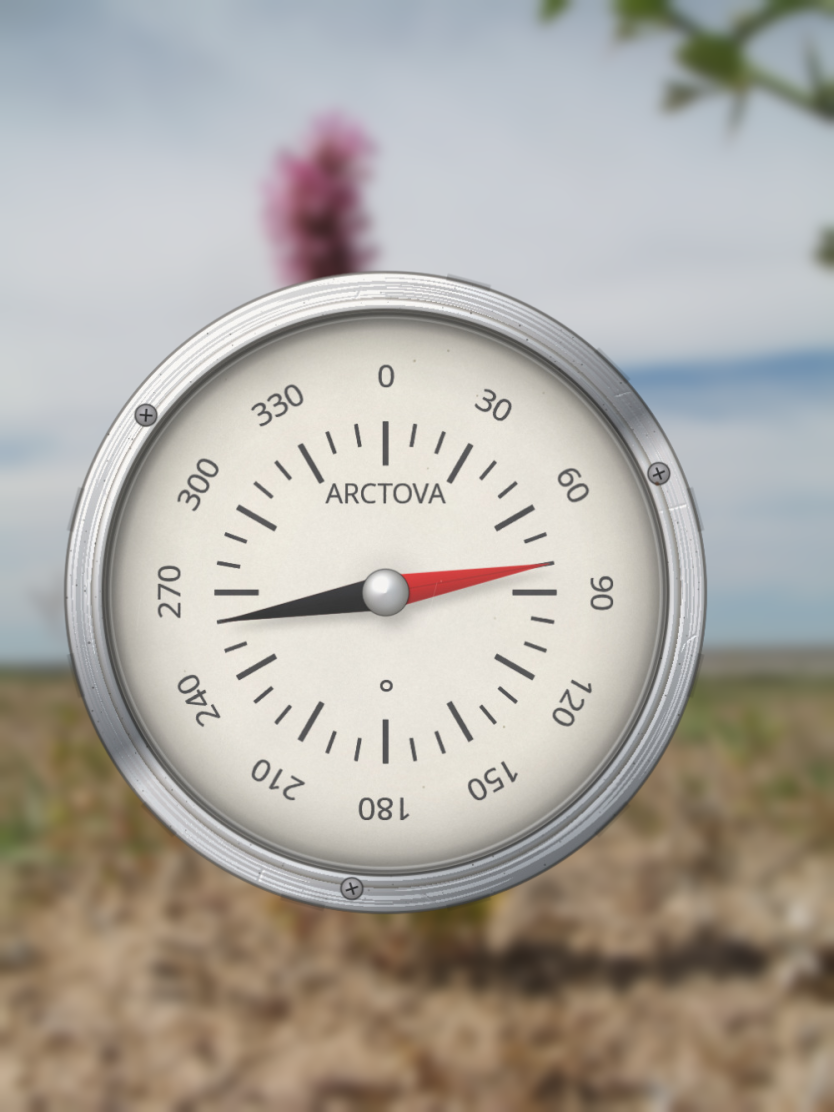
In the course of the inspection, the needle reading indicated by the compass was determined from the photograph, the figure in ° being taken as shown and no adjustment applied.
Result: 80 °
